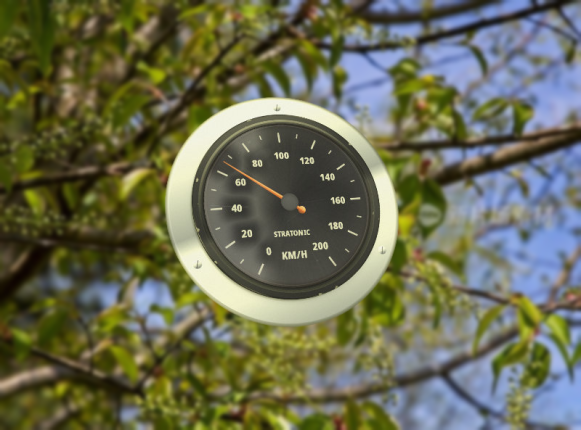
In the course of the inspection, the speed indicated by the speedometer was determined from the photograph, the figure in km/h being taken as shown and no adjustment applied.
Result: 65 km/h
